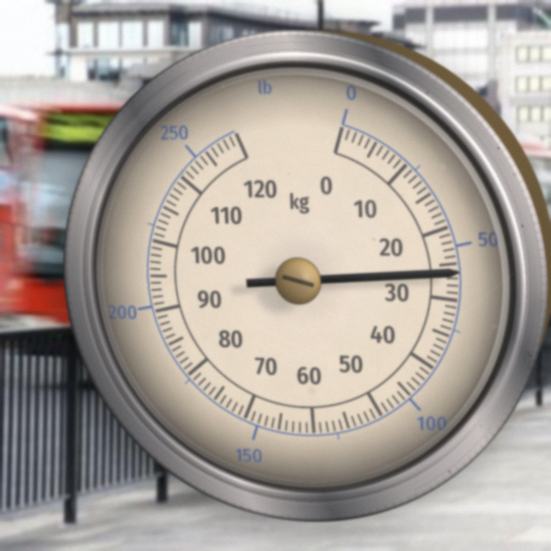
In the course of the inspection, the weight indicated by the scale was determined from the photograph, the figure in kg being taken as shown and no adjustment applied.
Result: 26 kg
